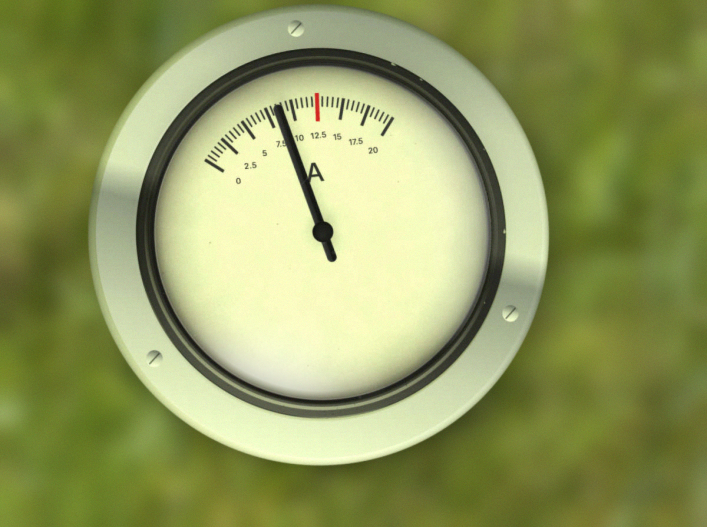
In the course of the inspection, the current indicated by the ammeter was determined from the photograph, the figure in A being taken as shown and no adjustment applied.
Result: 8.5 A
